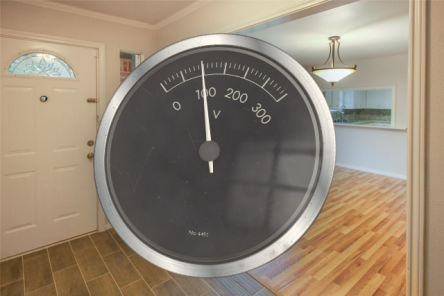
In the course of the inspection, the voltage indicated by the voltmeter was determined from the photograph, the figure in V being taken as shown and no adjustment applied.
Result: 100 V
